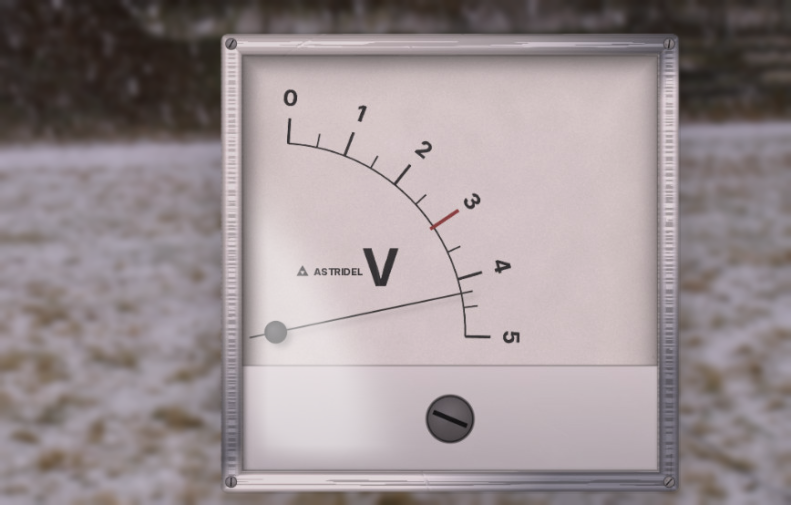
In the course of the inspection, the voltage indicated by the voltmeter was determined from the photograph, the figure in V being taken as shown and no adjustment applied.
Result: 4.25 V
